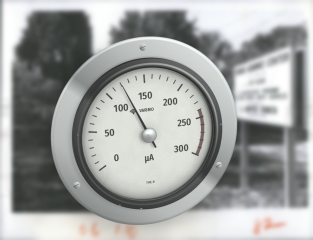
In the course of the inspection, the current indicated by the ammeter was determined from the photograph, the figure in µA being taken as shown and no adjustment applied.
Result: 120 µA
